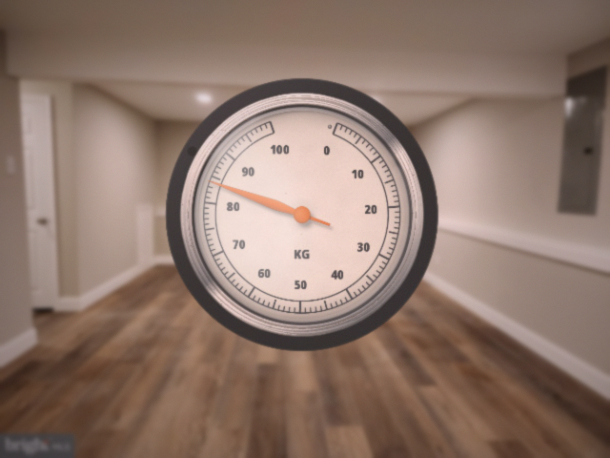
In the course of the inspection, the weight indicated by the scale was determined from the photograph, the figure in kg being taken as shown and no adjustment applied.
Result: 84 kg
